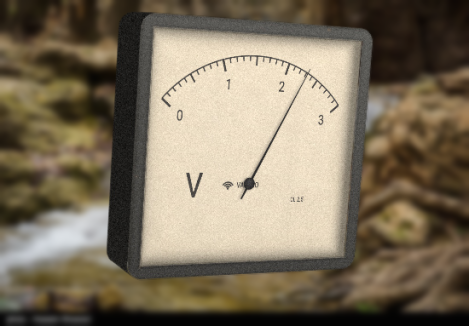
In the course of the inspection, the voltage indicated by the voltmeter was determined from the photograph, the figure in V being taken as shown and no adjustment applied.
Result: 2.3 V
